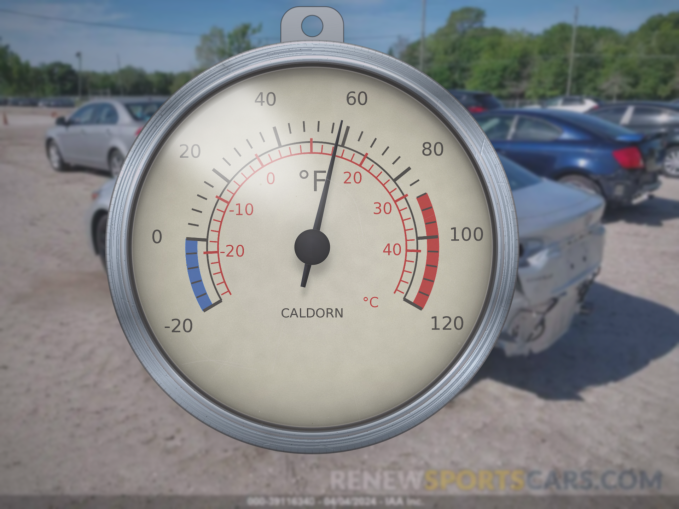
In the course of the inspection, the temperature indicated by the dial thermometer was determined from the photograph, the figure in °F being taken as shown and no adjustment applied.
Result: 58 °F
